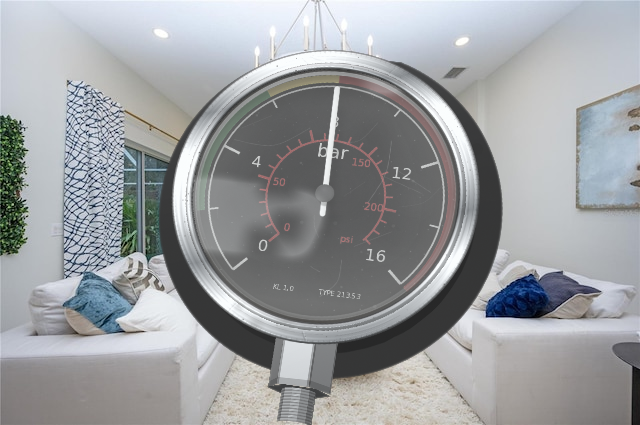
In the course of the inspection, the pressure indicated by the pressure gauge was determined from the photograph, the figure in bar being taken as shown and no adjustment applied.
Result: 8 bar
